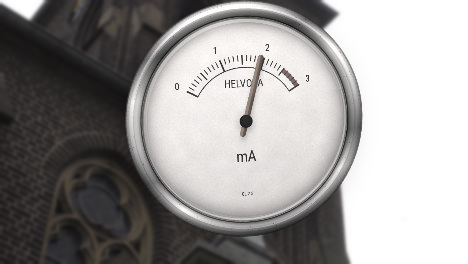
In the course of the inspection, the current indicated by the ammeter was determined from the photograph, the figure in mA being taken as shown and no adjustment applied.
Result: 1.9 mA
